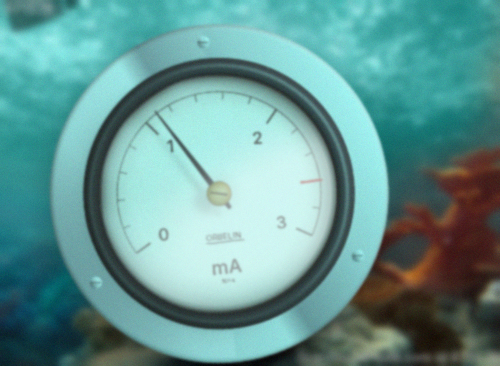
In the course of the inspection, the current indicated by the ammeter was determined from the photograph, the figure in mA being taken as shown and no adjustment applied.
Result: 1.1 mA
